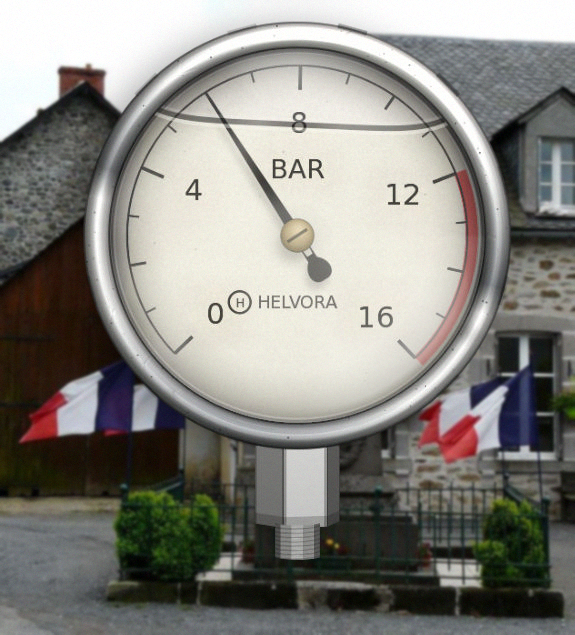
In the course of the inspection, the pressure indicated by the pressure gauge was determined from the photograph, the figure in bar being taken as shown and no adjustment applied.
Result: 6 bar
